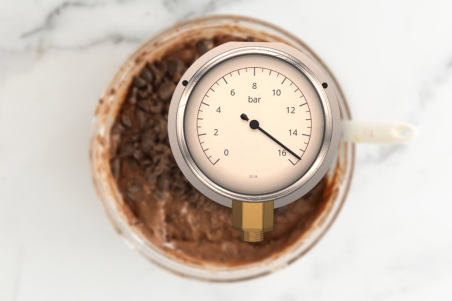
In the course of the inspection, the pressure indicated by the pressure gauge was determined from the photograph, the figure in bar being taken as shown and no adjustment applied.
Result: 15.5 bar
